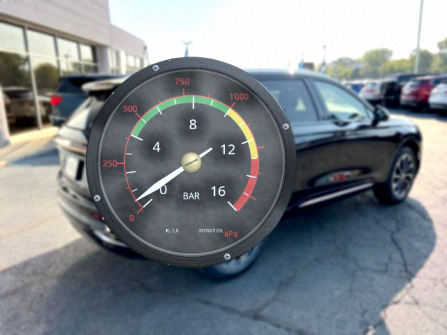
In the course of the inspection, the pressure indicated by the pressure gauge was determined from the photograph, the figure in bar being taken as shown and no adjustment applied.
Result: 0.5 bar
